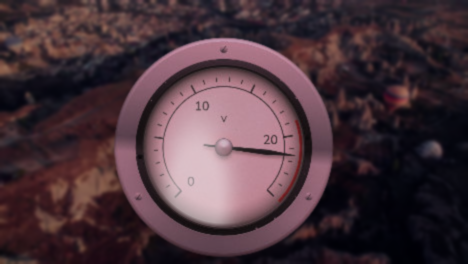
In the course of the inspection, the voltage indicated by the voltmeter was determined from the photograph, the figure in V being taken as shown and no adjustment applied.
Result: 21.5 V
